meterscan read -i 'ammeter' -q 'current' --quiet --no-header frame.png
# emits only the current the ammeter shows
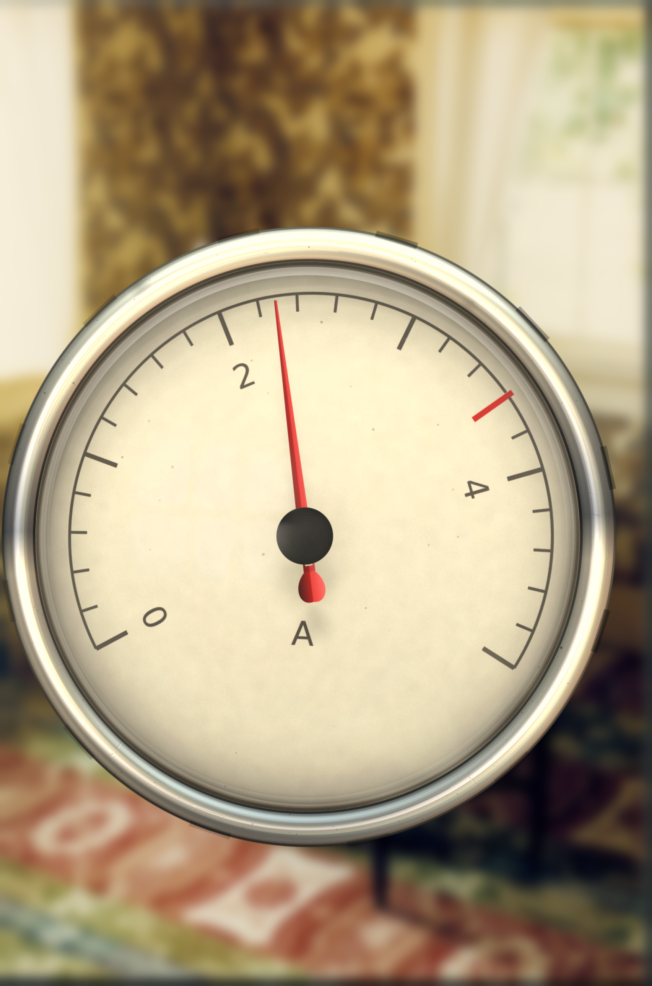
2.3 A
